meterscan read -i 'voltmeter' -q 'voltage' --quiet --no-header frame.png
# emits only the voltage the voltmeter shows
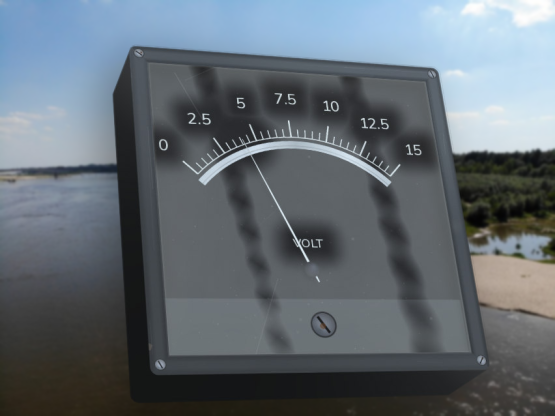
4 V
